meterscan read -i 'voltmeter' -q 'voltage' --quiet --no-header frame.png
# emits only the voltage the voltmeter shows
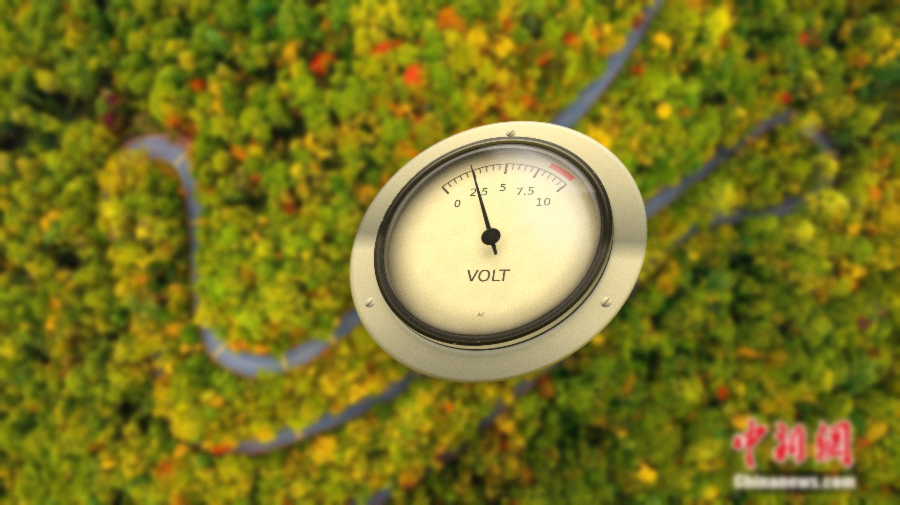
2.5 V
